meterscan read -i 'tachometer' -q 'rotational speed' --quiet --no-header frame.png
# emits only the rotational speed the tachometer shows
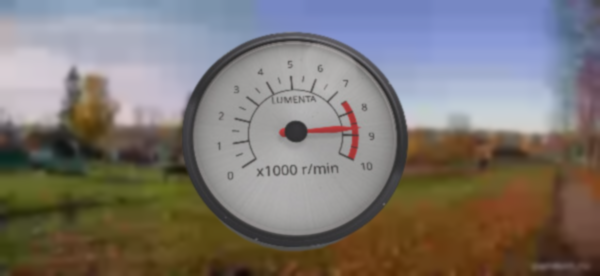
8750 rpm
